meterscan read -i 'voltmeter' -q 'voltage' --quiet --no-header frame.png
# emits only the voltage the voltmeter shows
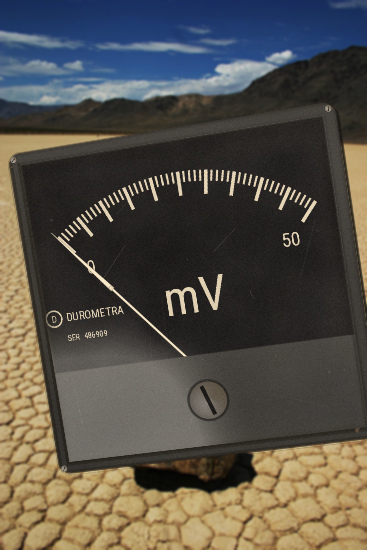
0 mV
